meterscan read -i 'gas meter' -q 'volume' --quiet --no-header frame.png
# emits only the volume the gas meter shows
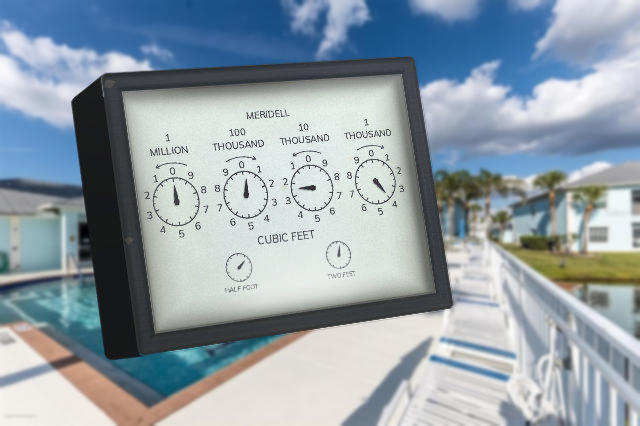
2400 ft³
